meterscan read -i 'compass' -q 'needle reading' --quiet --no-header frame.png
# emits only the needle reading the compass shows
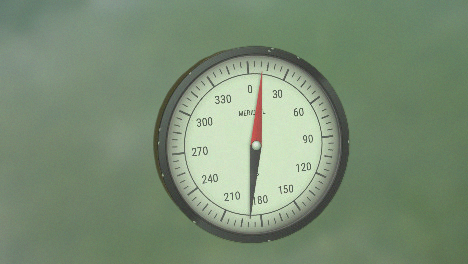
10 °
